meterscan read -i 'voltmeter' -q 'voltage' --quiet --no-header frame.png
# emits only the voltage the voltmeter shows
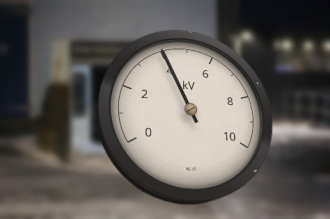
4 kV
